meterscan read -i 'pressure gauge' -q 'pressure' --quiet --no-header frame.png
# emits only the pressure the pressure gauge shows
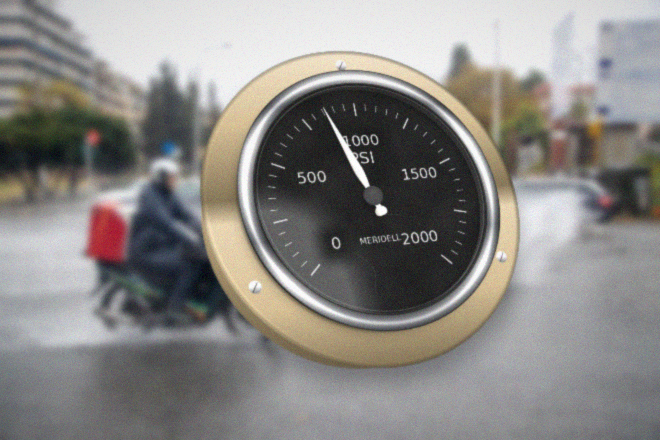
850 psi
